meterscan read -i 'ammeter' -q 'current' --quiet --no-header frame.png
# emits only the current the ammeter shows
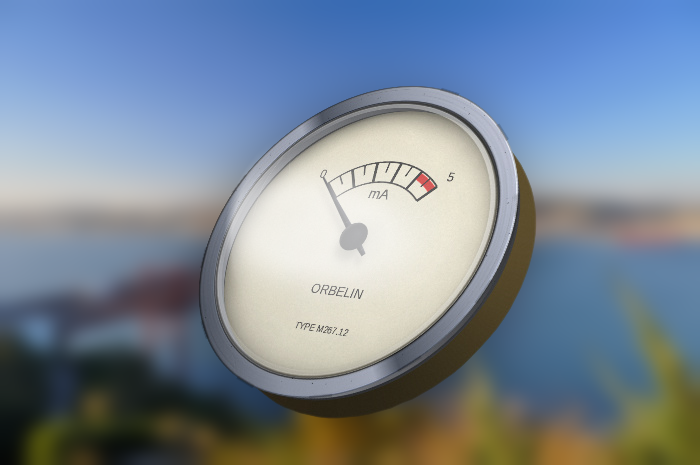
0 mA
